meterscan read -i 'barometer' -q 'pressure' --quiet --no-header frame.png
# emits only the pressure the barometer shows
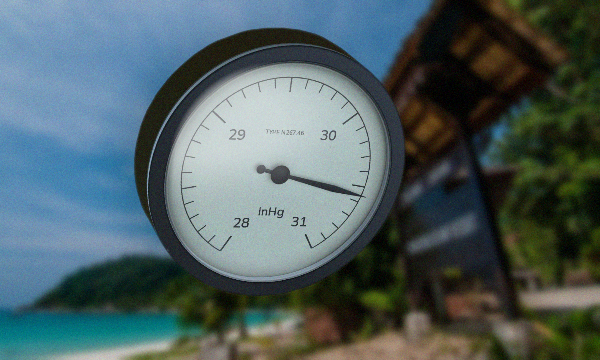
30.55 inHg
